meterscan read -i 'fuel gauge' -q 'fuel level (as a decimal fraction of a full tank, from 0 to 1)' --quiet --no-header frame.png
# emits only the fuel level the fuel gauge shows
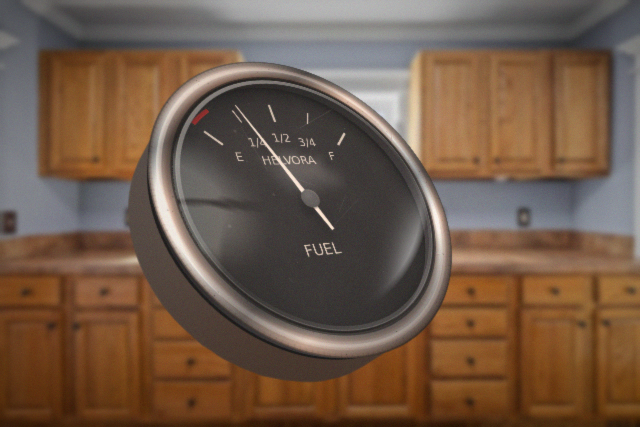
0.25
